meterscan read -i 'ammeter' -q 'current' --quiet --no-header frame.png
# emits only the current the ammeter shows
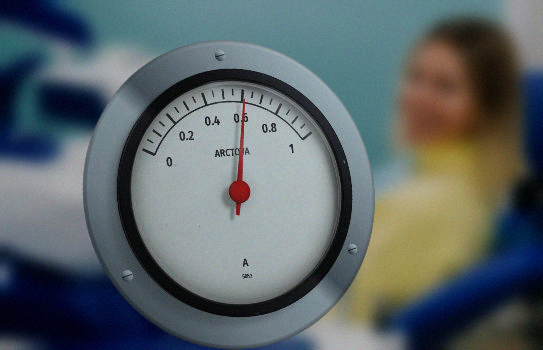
0.6 A
